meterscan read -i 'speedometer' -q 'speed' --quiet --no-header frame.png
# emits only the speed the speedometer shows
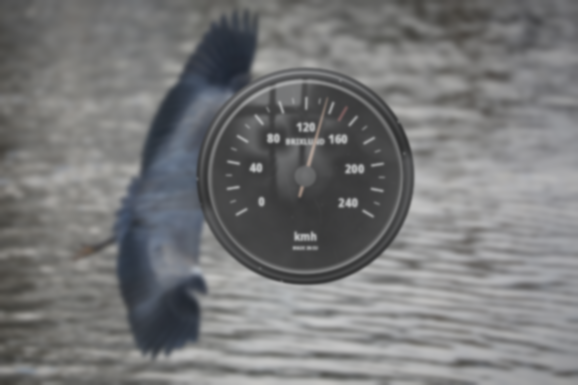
135 km/h
